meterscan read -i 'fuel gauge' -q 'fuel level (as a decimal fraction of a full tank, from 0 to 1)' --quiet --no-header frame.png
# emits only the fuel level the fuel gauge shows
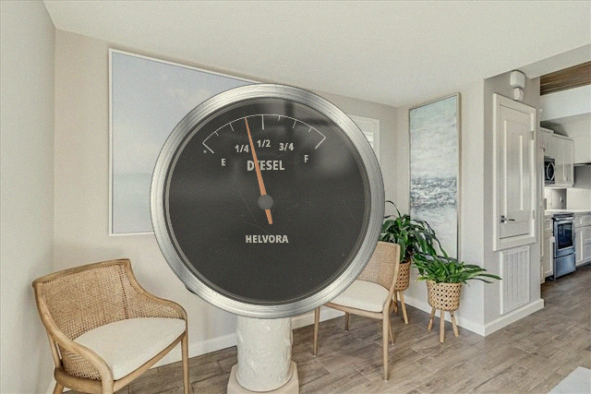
0.375
